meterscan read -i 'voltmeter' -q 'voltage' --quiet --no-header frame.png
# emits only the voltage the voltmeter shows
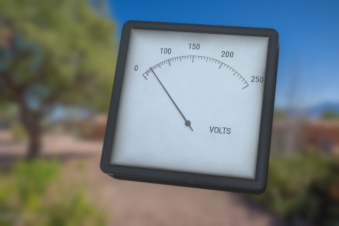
50 V
